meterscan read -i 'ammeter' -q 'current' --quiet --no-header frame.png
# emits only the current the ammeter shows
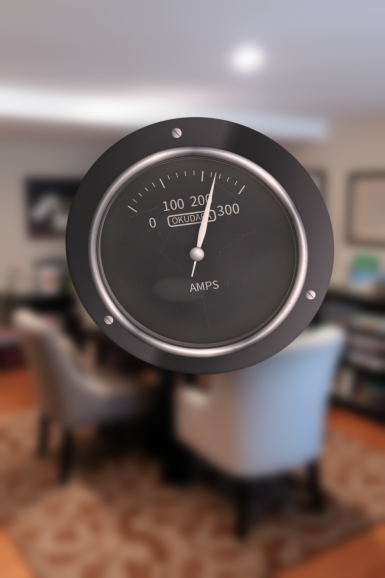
230 A
